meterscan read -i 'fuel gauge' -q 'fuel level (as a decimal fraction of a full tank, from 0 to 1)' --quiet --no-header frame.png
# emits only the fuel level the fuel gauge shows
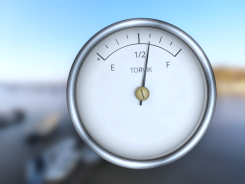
0.625
